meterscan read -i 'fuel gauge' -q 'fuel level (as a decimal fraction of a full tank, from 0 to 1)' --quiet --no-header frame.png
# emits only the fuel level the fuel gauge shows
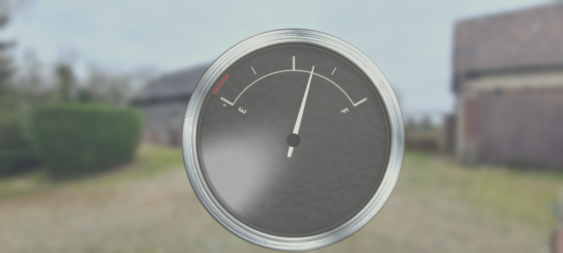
0.625
